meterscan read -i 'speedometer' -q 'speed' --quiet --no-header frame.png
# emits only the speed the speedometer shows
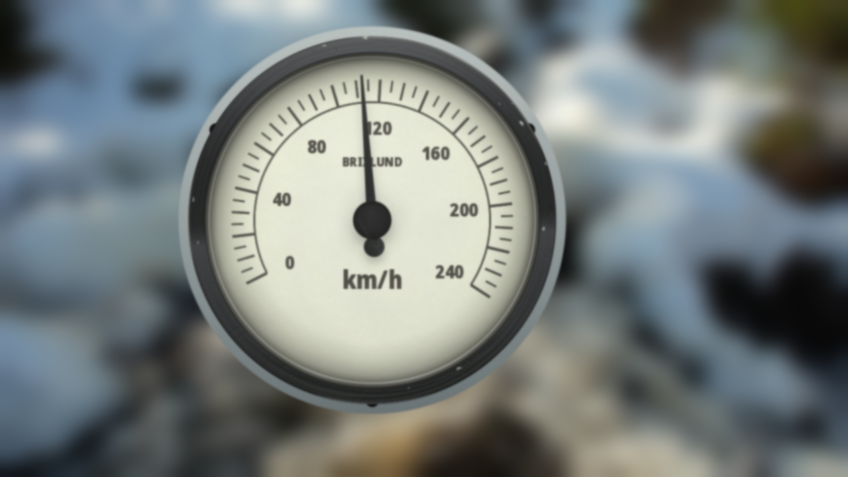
112.5 km/h
